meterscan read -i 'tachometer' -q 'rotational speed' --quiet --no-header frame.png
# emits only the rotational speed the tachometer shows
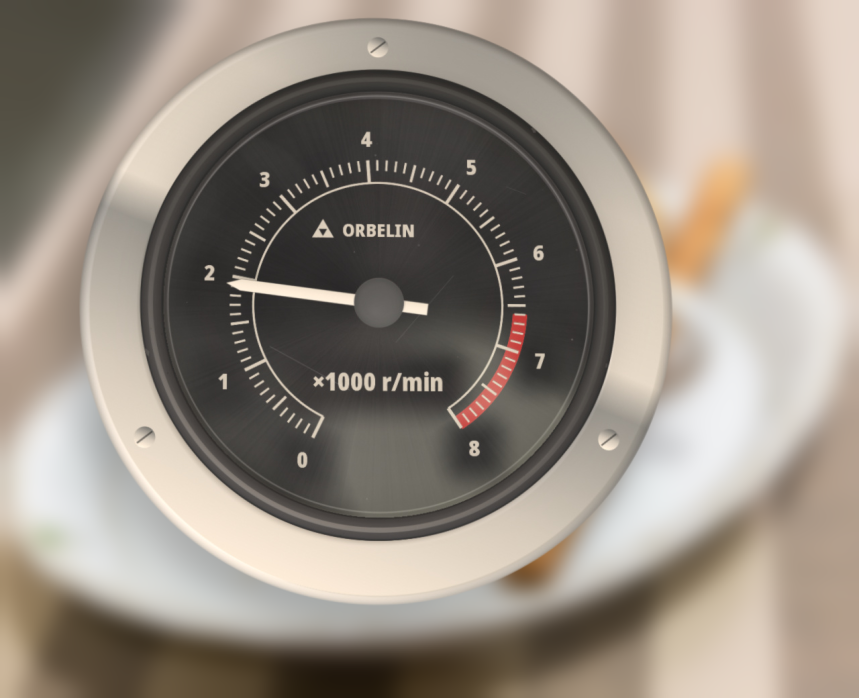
1900 rpm
